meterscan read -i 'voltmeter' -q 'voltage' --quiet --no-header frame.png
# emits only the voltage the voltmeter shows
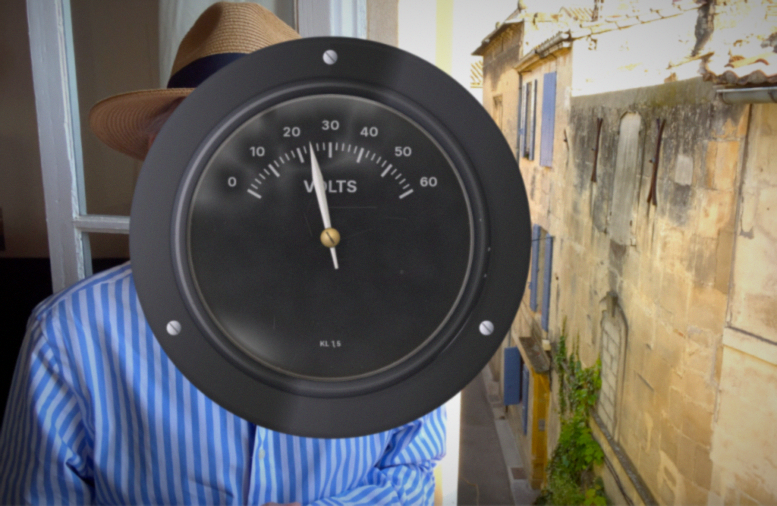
24 V
